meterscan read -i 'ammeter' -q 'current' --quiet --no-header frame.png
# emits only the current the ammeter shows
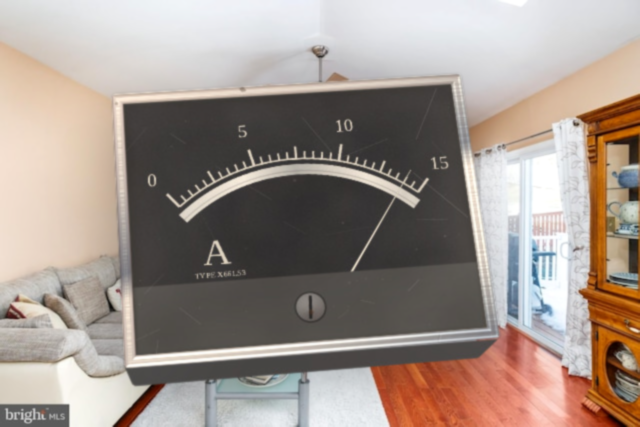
14 A
